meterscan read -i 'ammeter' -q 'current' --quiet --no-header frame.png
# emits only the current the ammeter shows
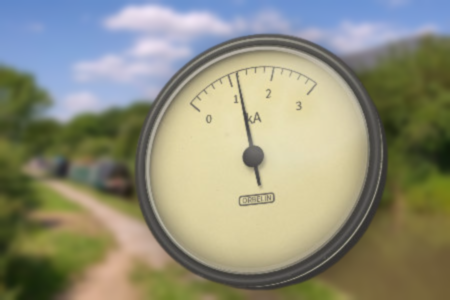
1.2 kA
